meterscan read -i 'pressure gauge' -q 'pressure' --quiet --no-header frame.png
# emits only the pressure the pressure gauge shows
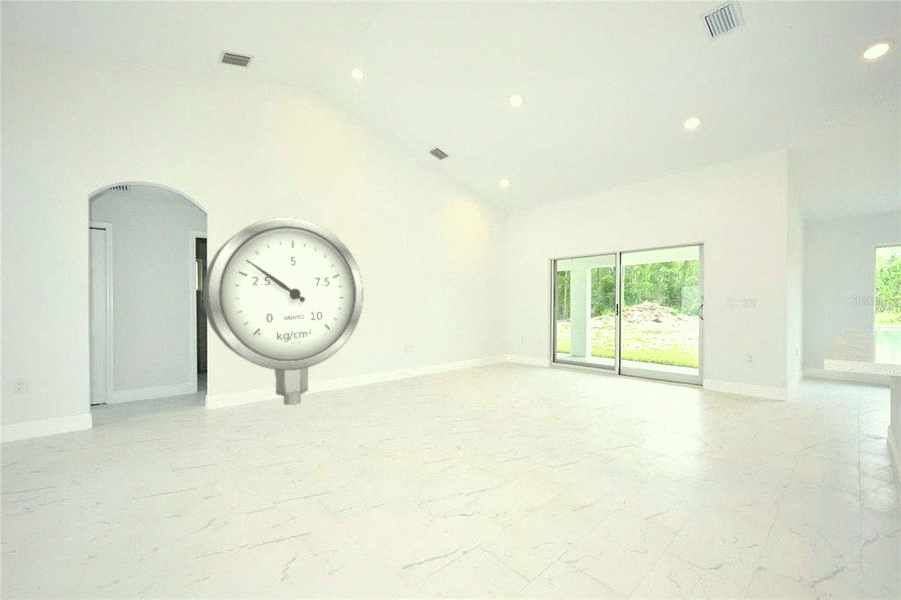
3 kg/cm²
